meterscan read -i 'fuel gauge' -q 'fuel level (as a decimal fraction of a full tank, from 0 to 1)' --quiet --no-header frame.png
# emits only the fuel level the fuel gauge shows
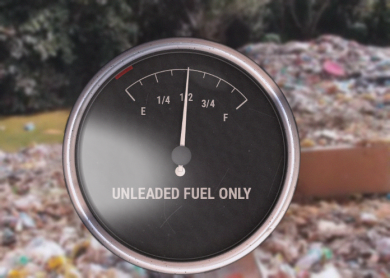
0.5
